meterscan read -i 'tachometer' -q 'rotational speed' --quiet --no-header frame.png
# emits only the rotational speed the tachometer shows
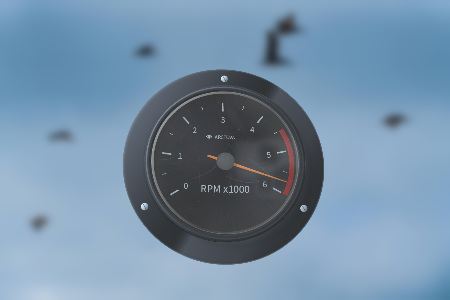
5750 rpm
